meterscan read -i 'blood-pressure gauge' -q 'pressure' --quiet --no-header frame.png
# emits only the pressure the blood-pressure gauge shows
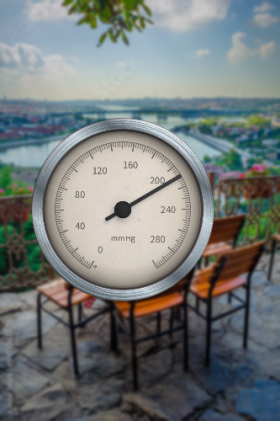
210 mmHg
